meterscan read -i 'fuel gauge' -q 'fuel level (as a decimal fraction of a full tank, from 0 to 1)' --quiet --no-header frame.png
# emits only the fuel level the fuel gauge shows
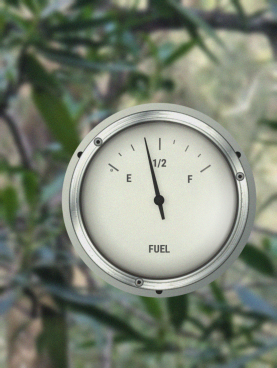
0.375
